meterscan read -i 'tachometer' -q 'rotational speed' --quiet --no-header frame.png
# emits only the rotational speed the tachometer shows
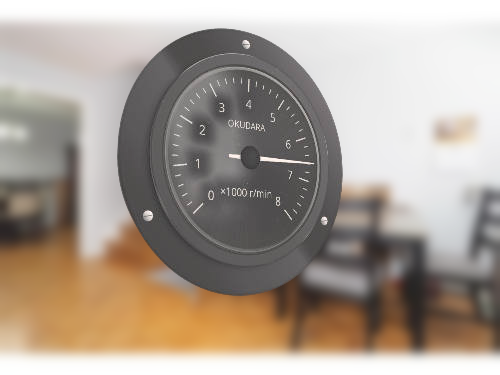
6600 rpm
